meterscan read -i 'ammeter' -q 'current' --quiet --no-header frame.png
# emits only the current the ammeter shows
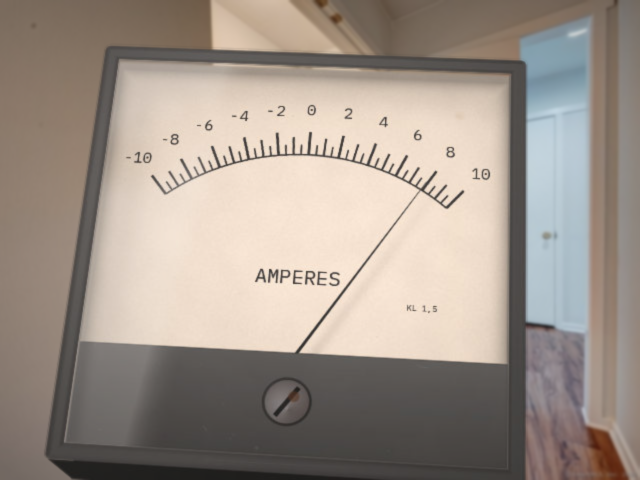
8 A
